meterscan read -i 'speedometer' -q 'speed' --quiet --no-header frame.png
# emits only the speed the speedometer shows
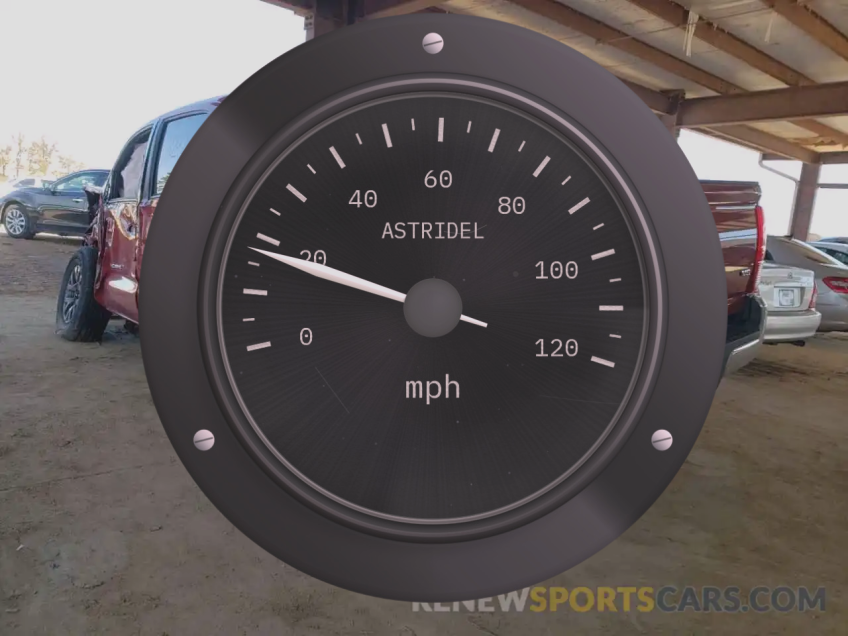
17.5 mph
